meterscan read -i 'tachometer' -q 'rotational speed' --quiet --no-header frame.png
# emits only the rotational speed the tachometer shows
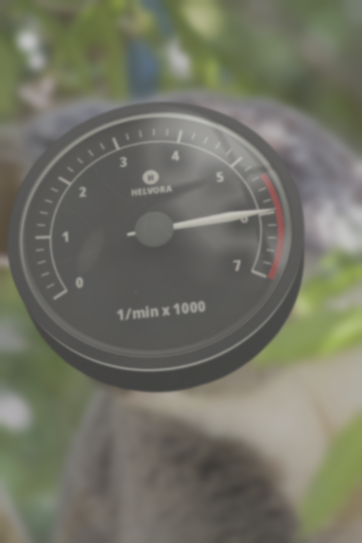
6000 rpm
